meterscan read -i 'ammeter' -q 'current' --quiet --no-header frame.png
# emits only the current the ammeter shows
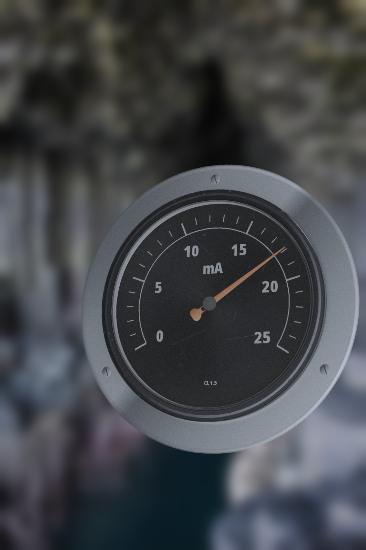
18 mA
